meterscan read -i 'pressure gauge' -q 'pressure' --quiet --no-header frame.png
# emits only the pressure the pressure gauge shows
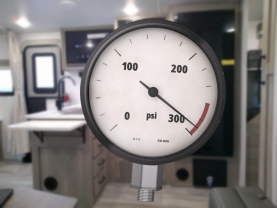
290 psi
